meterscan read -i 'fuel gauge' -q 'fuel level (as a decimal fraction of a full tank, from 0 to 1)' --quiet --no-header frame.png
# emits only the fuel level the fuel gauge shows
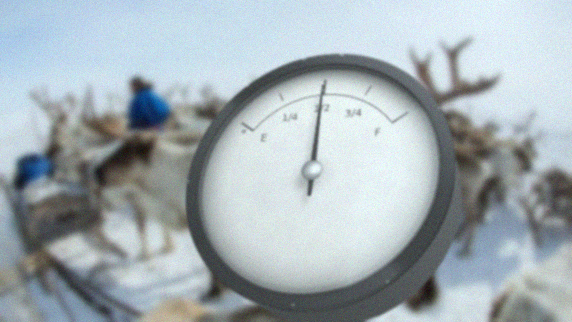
0.5
